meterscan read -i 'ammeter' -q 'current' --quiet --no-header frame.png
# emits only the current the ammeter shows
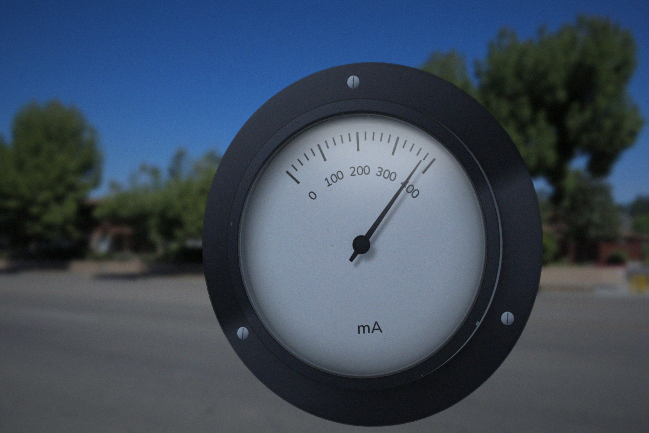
380 mA
